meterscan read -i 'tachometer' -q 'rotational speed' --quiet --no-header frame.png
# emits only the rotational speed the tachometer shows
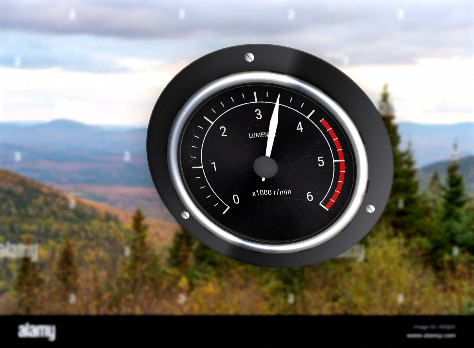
3400 rpm
